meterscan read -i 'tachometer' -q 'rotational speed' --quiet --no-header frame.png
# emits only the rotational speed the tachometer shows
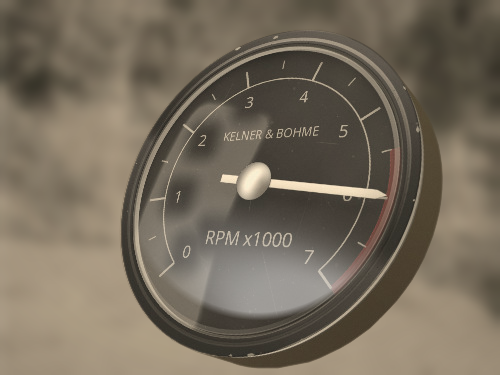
6000 rpm
